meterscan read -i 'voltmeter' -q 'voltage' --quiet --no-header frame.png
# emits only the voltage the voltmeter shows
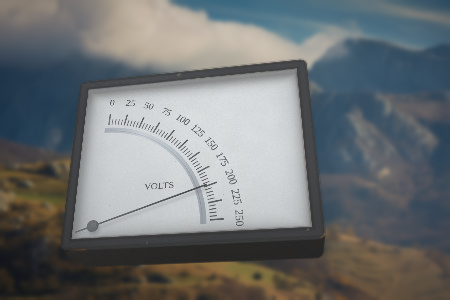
200 V
